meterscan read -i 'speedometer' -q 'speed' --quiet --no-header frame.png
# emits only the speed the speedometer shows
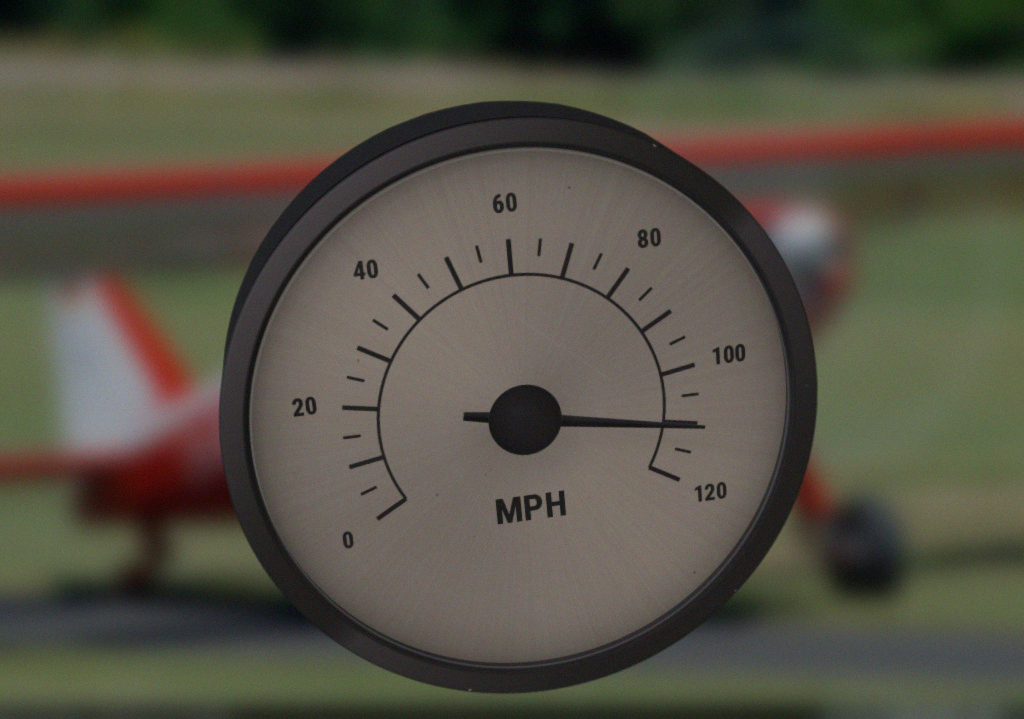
110 mph
